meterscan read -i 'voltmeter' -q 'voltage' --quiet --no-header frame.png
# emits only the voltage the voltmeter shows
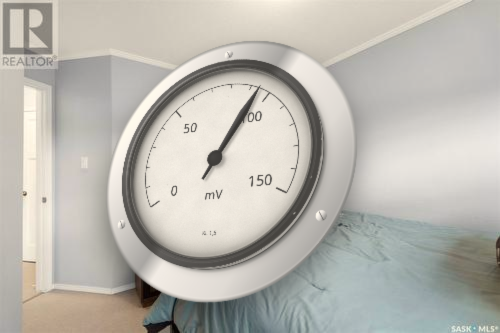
95 mV
